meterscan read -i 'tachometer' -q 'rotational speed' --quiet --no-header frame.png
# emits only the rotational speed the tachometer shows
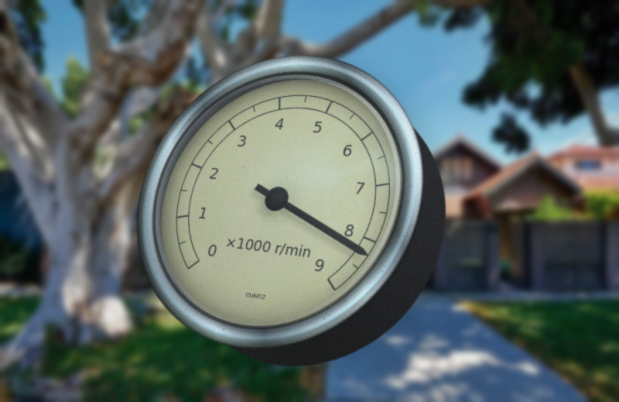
8250 rpm
